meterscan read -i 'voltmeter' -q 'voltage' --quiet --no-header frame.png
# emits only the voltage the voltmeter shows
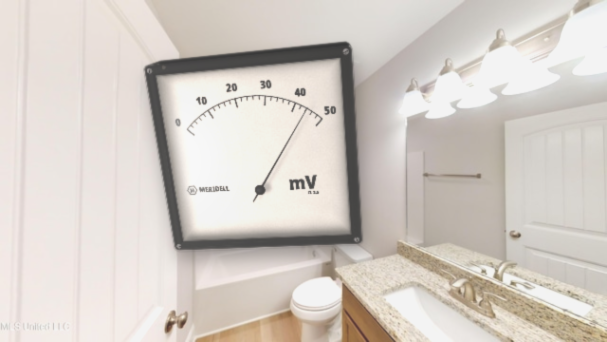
44 mV
